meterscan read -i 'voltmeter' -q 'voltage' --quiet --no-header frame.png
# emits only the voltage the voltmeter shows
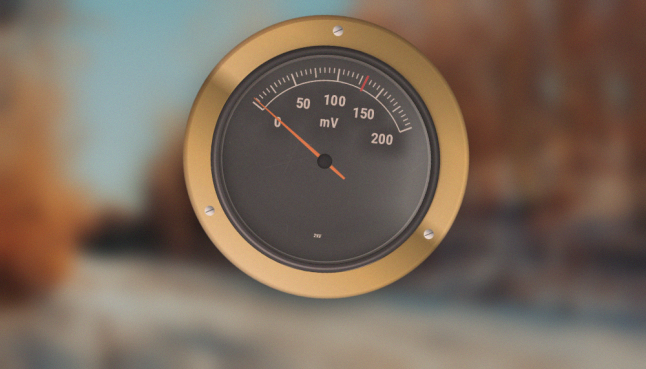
5 mV
